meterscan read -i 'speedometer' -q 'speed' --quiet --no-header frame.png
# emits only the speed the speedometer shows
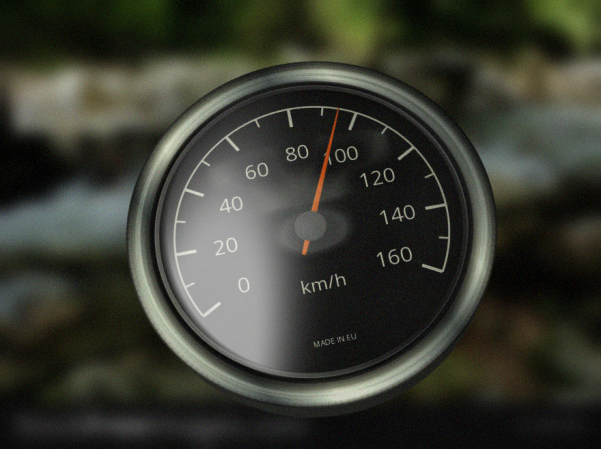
95 km/h
